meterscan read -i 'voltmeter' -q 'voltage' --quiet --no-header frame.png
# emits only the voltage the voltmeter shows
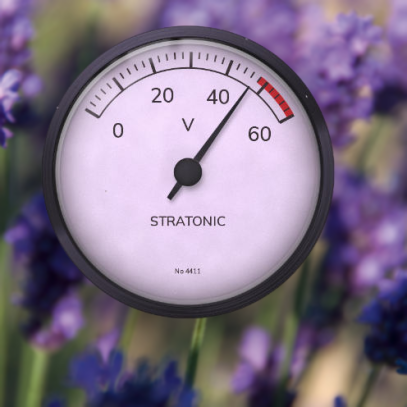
47 V
